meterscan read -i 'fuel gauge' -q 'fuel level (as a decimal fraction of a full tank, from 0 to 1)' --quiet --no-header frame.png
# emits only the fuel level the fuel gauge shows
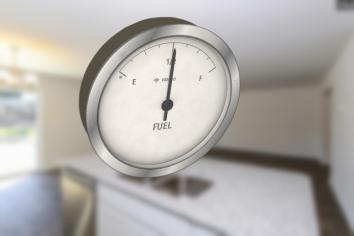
0.5
